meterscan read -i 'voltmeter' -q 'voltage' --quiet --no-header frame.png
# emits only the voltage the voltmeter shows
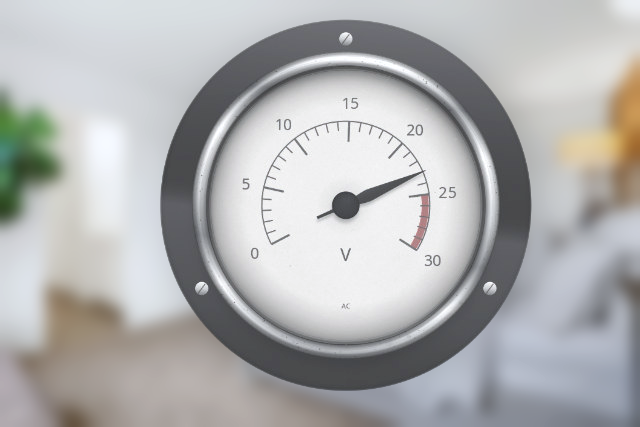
23 V
